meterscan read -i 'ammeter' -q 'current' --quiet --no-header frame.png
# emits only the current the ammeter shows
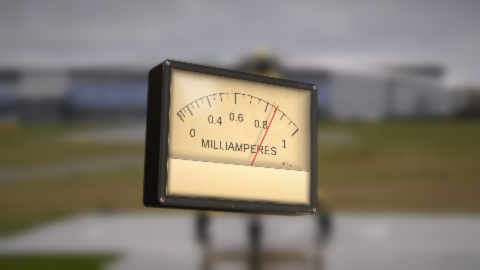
0.85 mA
